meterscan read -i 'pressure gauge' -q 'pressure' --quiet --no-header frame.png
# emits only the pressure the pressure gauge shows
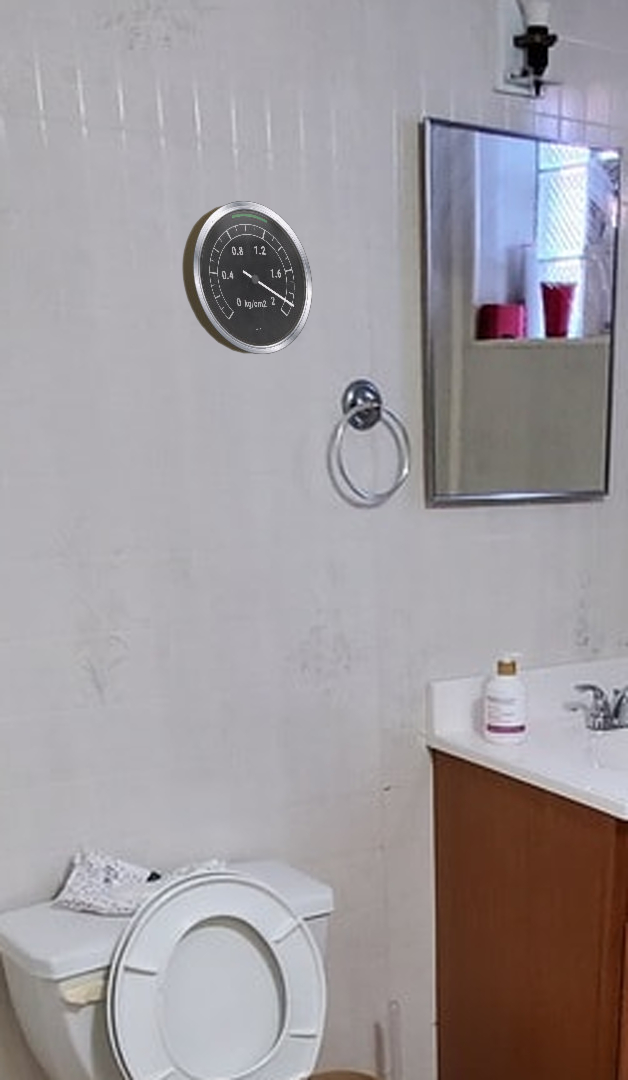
1.9 kg/cm²
